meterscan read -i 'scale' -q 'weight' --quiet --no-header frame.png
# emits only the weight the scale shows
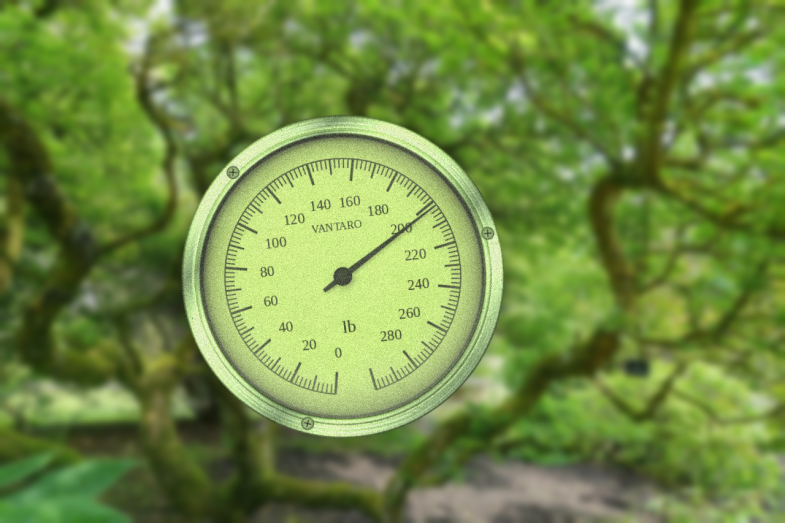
202 lb
